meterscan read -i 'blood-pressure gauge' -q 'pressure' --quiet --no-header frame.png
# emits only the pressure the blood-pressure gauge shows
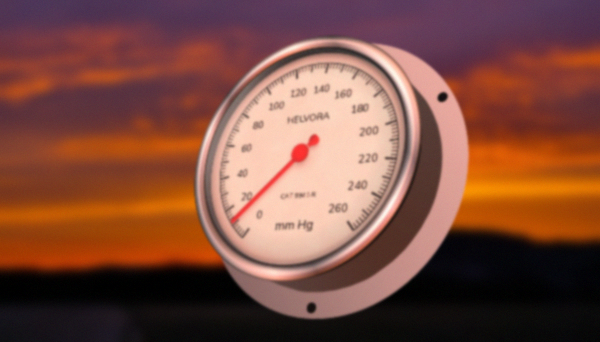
10 mmHg
